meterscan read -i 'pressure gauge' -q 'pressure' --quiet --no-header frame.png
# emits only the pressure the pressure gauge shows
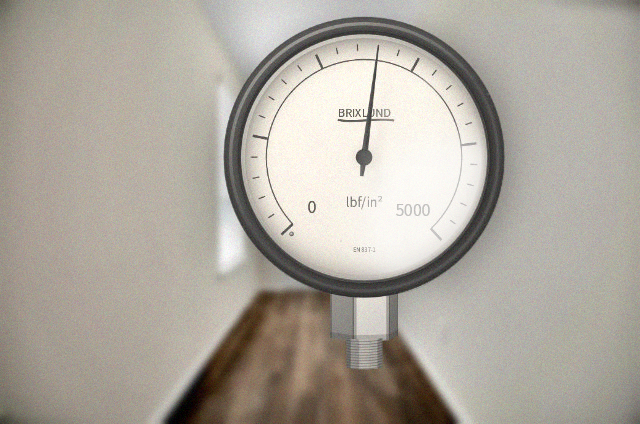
2600 psi
